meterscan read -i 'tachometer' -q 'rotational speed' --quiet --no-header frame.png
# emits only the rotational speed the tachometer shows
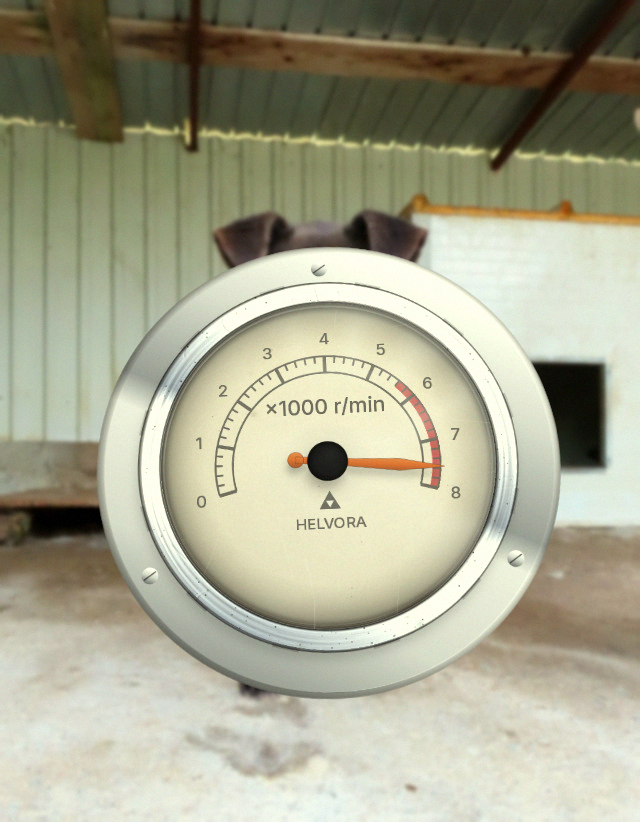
7600 rpm
